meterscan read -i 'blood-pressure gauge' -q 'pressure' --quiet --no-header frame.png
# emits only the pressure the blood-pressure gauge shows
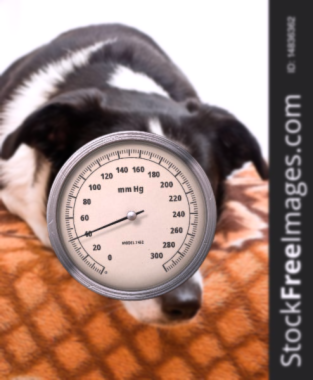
40 mmHg
